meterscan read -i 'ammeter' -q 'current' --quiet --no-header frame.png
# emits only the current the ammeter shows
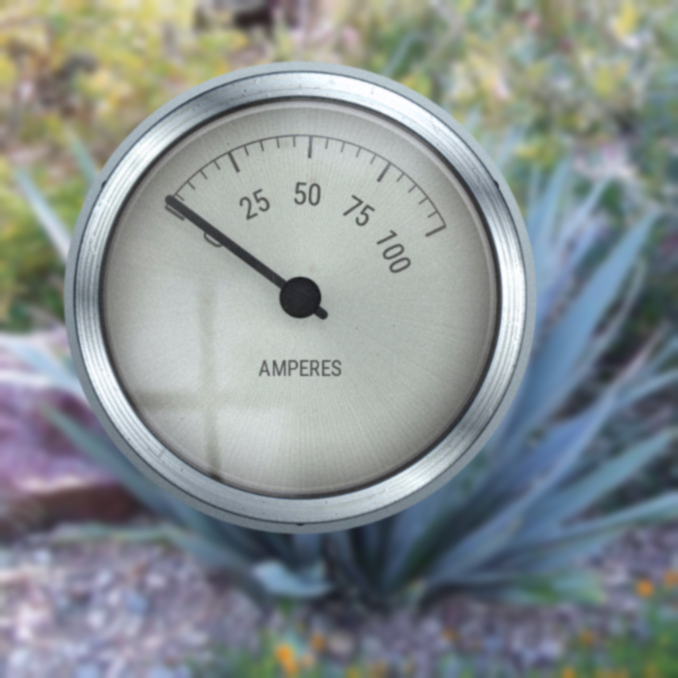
2.5 A
